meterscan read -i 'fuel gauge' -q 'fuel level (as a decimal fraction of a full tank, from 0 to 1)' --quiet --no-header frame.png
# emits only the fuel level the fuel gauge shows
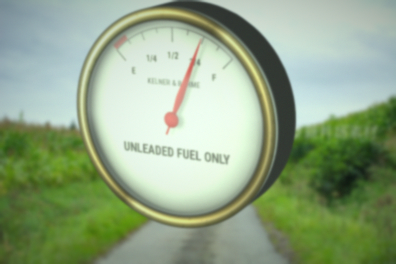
0.75
